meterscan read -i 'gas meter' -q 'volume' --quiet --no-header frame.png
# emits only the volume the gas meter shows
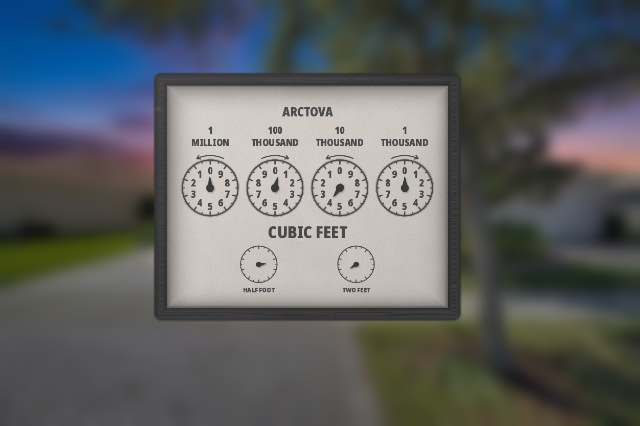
4000 ft³
